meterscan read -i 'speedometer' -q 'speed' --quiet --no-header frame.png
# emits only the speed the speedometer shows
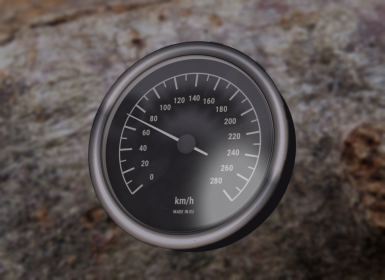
70 km/h
